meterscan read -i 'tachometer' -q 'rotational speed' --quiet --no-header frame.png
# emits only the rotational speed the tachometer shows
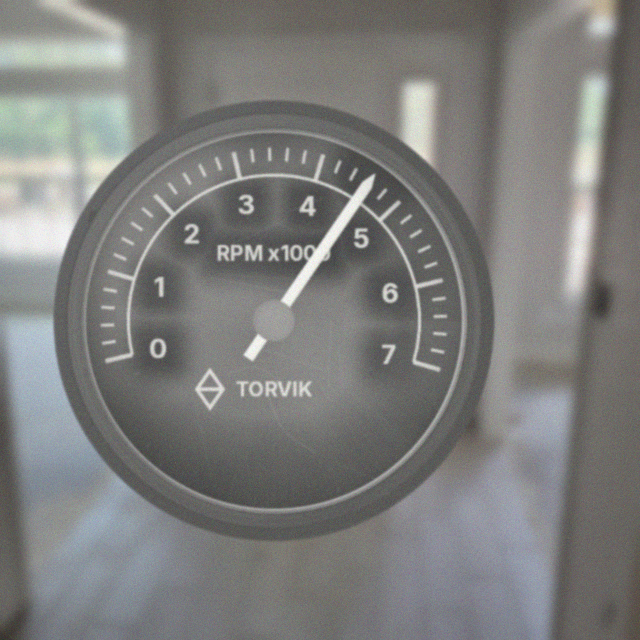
4600 rpm
